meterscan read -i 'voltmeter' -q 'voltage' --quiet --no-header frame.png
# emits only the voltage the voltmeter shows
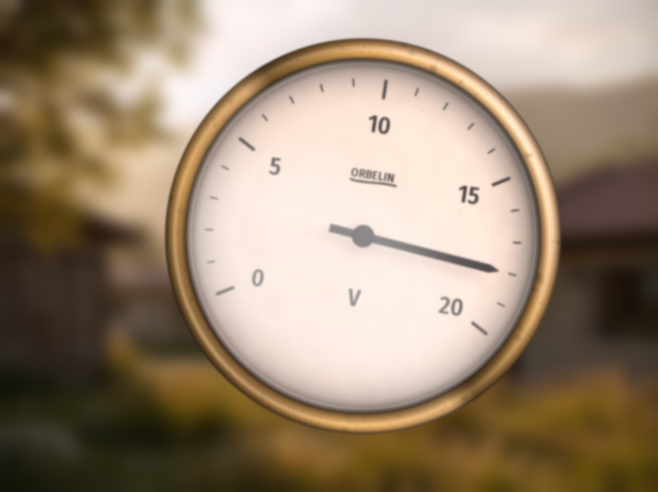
18 V
